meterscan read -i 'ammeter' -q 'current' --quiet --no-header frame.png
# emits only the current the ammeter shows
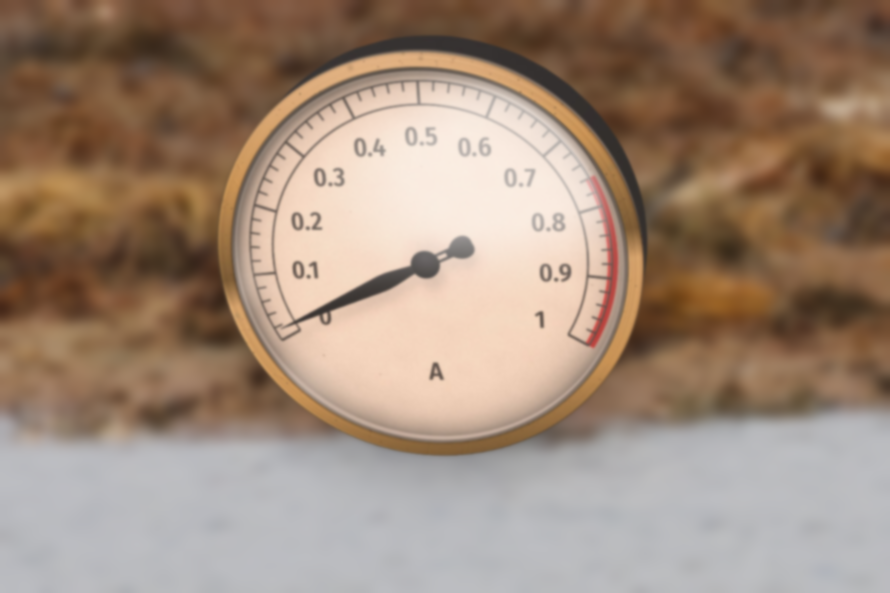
0.02 A
